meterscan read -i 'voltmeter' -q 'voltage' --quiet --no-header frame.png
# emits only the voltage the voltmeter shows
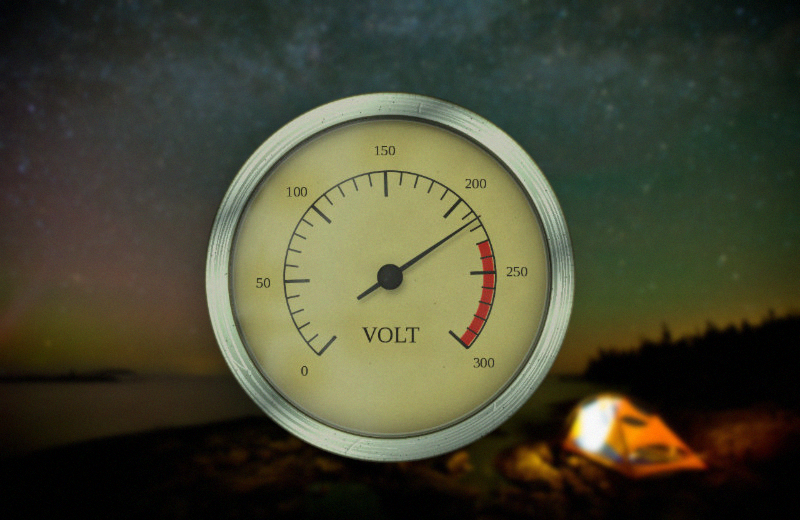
215 V
